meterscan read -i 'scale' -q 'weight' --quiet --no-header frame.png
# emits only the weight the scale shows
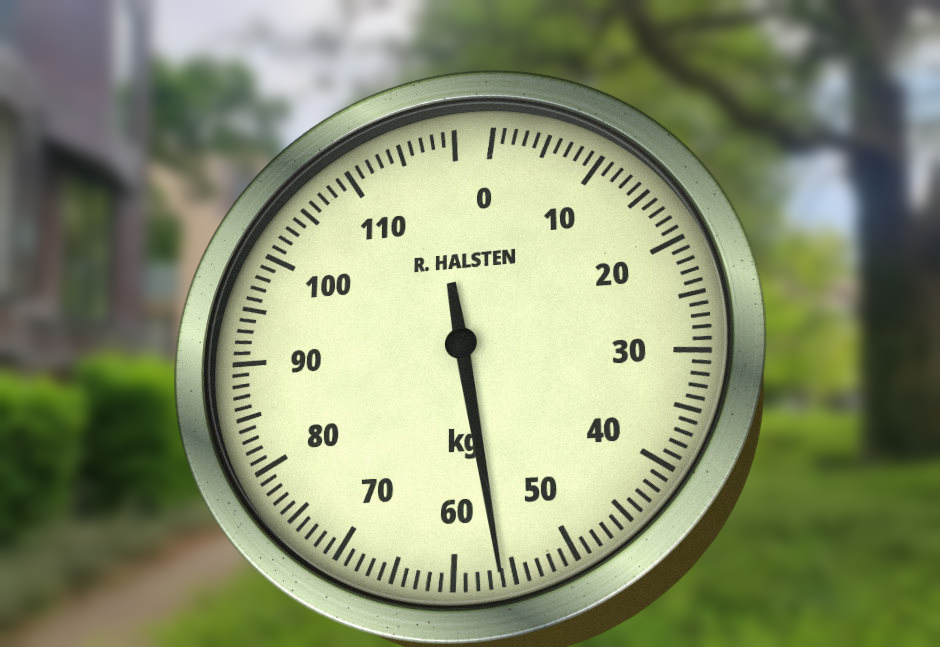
56 kg
